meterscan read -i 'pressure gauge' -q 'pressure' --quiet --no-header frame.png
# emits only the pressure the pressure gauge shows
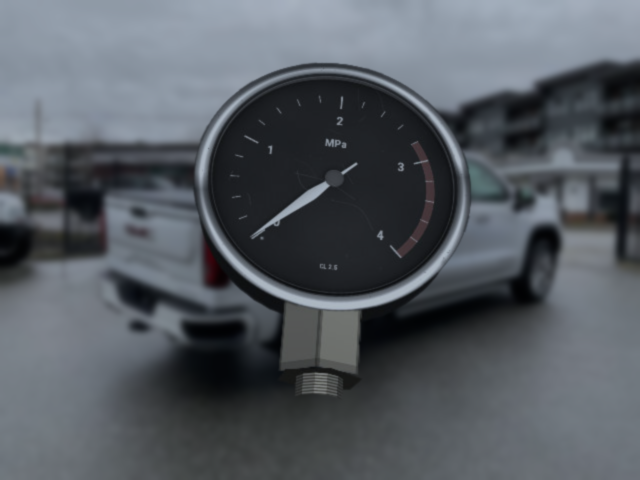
0 MPa
